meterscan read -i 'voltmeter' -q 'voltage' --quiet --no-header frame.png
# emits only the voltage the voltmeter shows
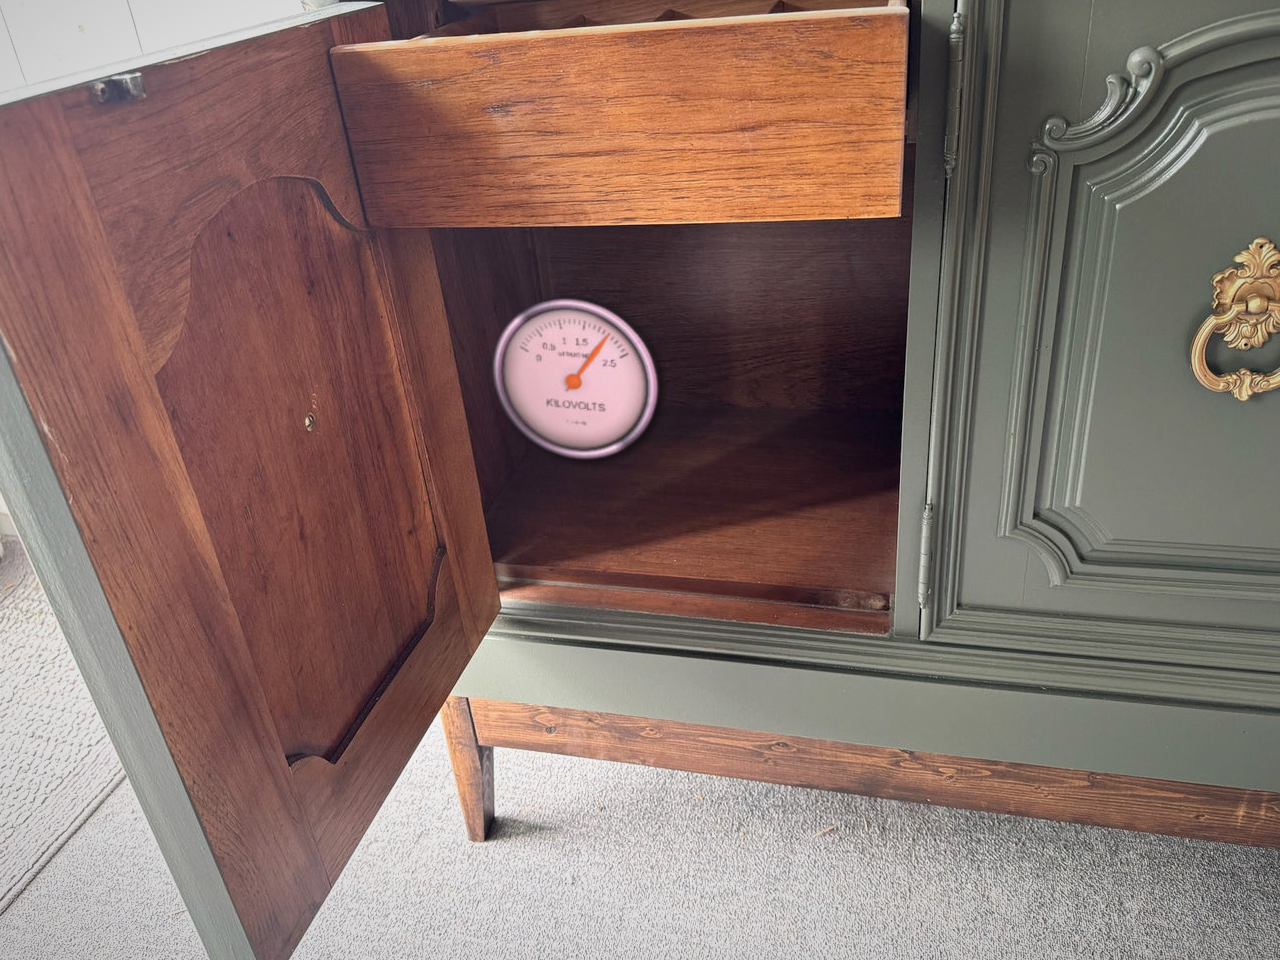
2 kV
